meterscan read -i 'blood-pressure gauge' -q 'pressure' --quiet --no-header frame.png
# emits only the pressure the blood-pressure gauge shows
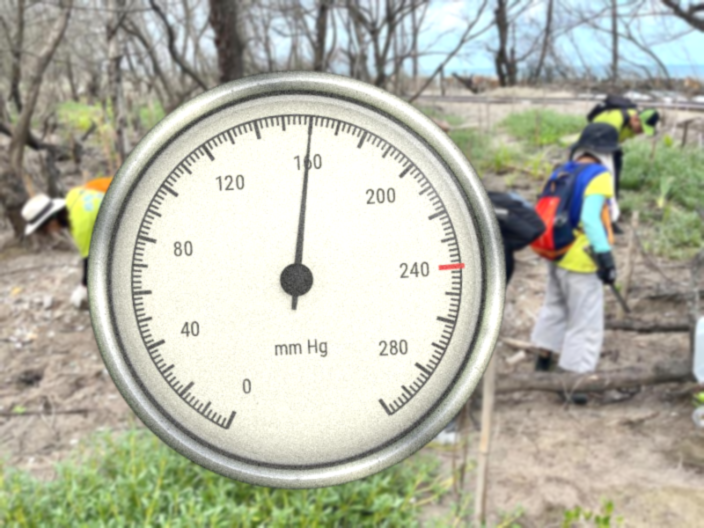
160 mmHg
